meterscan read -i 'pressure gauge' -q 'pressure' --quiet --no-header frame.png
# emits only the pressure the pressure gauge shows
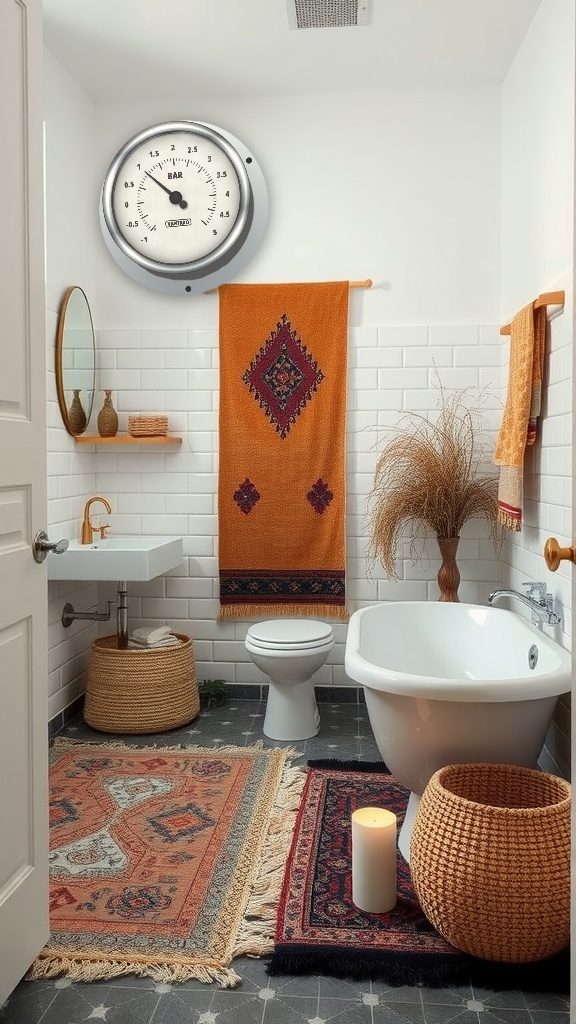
1 bar
